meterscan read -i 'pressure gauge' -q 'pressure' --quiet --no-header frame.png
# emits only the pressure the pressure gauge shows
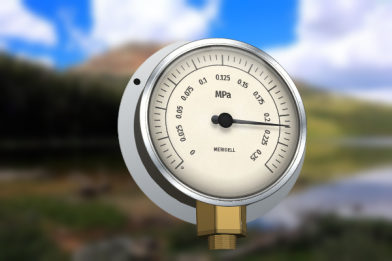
0.21 MPa
